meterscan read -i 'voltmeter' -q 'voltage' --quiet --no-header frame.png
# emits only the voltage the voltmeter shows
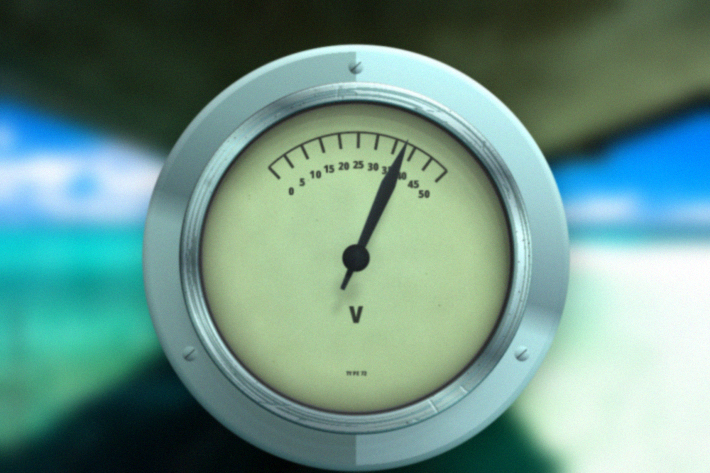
37.5 V
